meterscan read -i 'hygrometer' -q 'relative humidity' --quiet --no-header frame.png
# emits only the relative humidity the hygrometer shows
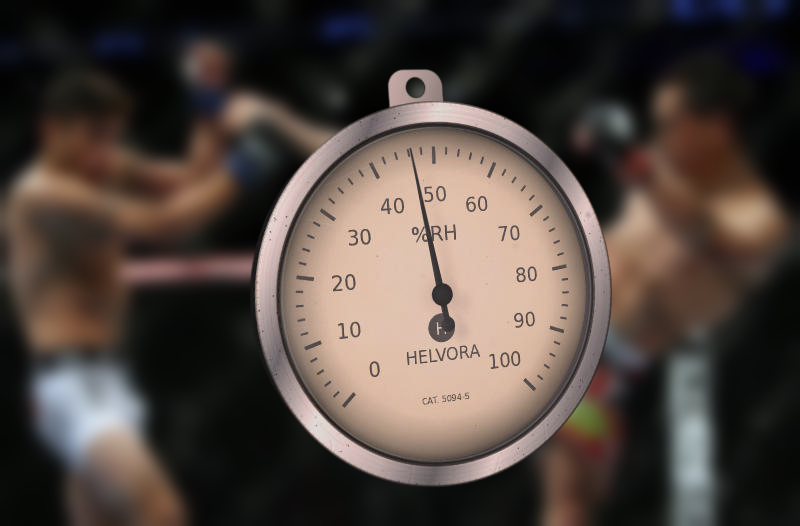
46 %
